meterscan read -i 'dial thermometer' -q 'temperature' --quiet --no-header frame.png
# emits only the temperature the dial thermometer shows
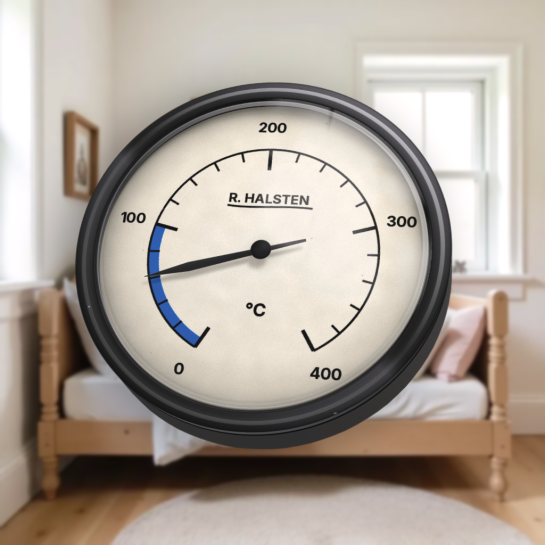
60 °C
